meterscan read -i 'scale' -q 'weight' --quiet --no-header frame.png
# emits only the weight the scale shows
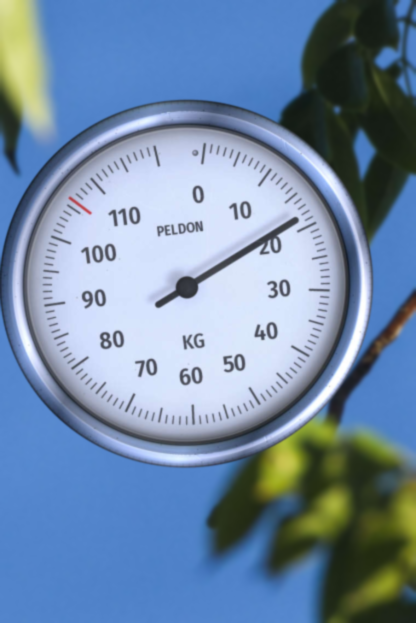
18 kg
